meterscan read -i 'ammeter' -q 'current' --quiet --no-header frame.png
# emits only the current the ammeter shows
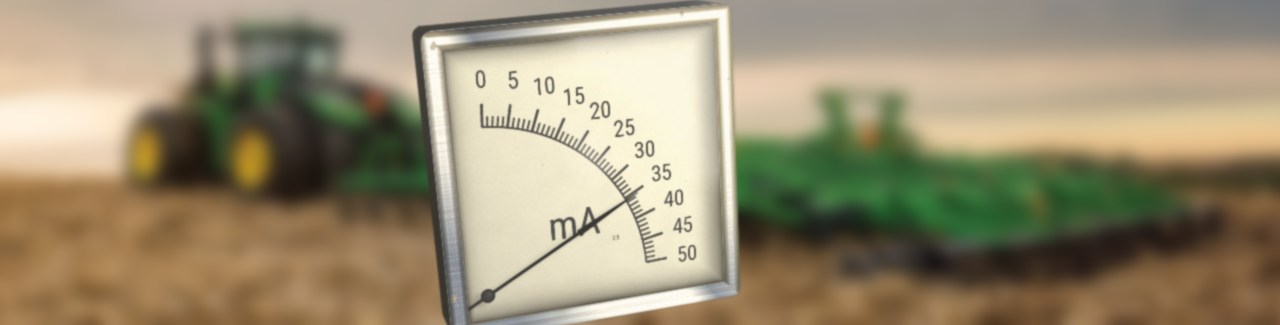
35 mA
